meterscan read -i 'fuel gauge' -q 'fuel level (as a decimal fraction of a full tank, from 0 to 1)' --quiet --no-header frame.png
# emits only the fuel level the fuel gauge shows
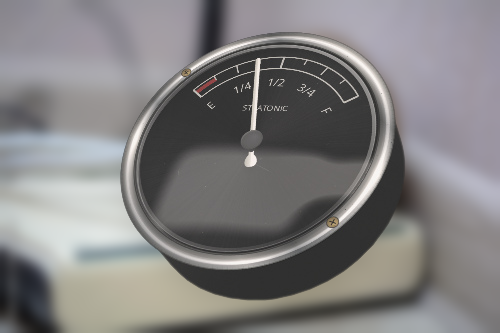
0.375
